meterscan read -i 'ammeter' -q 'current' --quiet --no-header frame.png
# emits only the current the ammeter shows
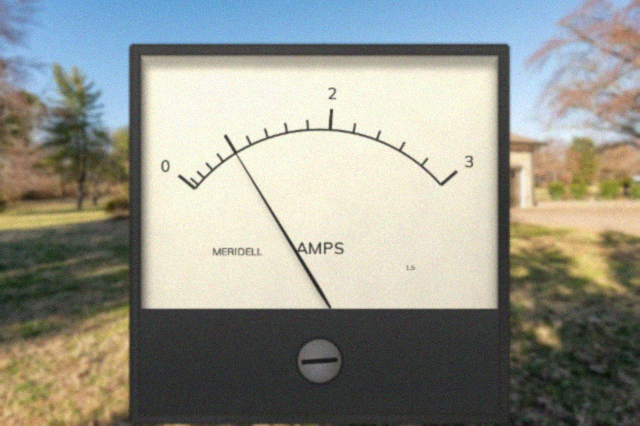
1 A
